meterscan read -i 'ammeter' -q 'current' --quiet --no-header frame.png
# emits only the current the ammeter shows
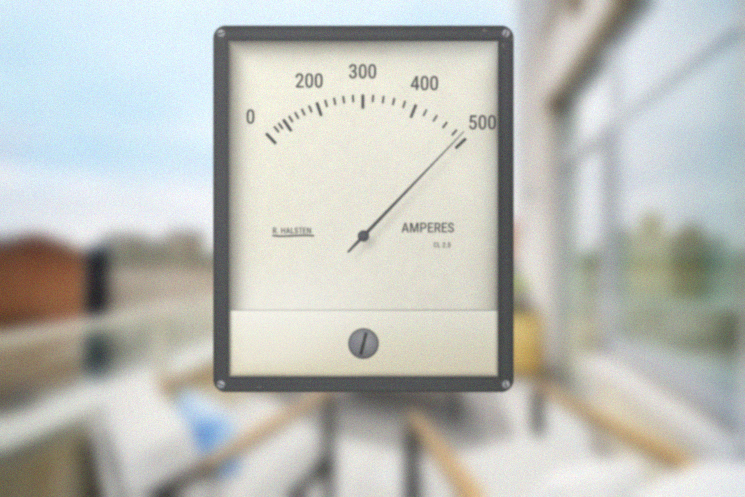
490 A
